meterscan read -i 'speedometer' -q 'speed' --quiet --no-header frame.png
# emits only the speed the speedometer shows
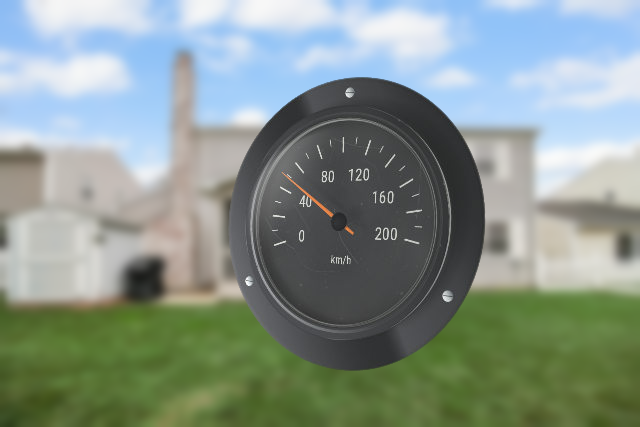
50 km/h
